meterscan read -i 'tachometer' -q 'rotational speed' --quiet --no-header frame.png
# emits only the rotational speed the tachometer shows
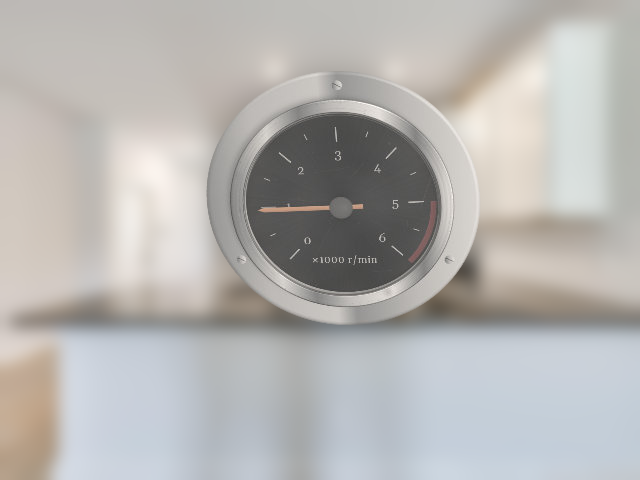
1000 rpm
